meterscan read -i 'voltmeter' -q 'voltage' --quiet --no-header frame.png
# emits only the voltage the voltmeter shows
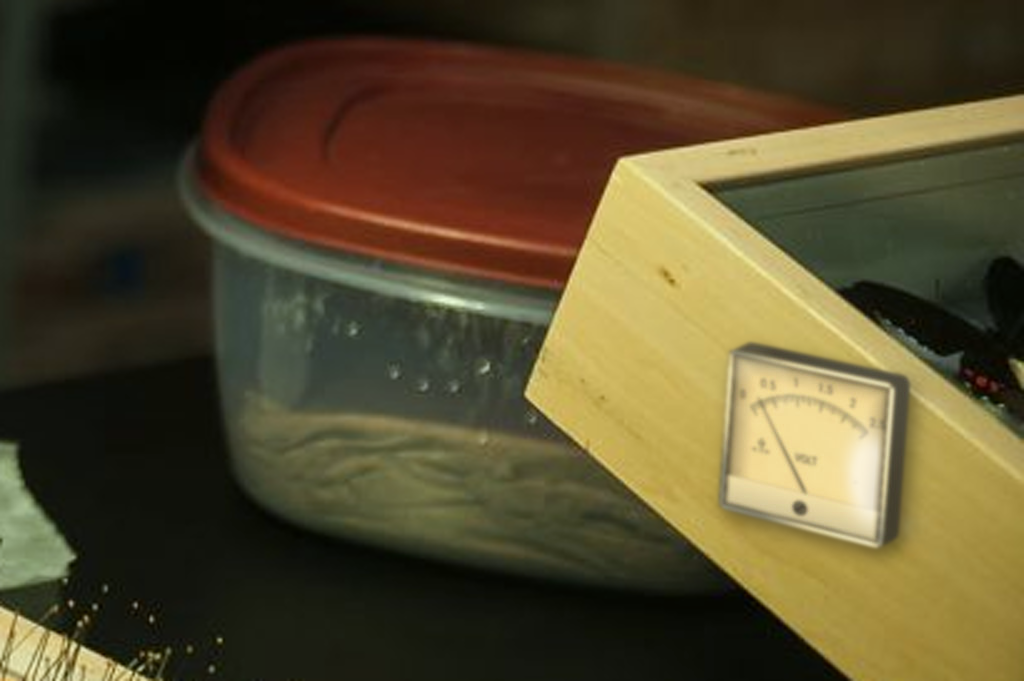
0.25 V
